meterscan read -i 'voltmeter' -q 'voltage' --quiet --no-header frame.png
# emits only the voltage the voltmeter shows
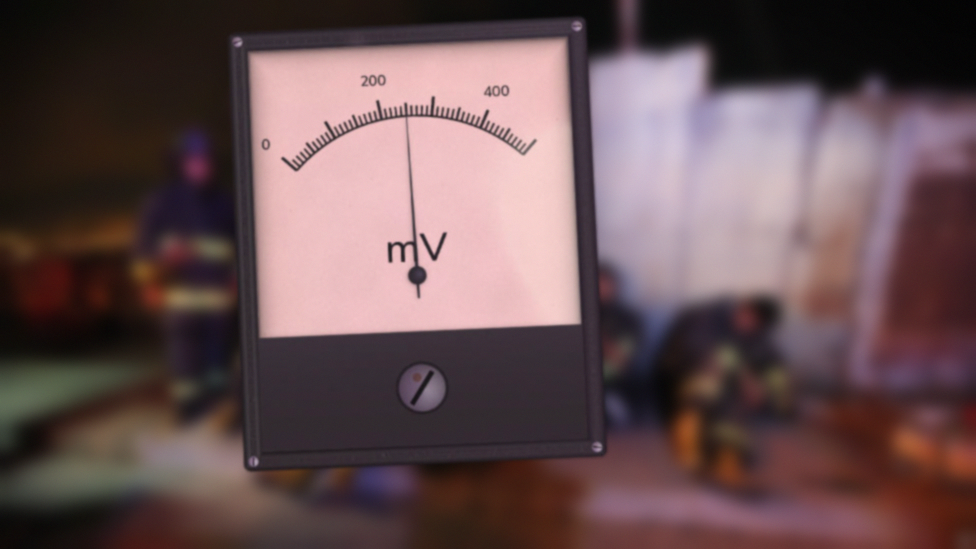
250 mV
